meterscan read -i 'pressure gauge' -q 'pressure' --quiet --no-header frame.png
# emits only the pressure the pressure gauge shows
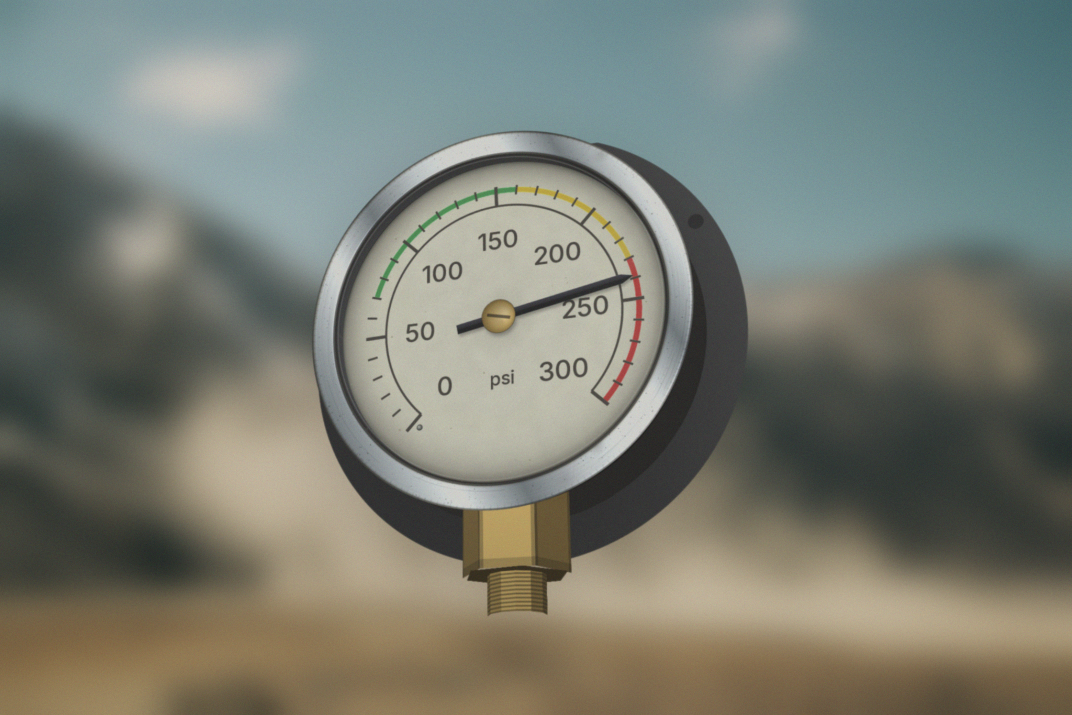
240 psi
